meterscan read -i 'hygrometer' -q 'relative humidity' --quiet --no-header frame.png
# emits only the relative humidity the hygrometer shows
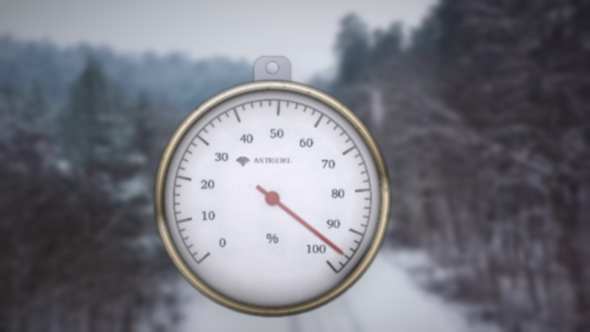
96 %
